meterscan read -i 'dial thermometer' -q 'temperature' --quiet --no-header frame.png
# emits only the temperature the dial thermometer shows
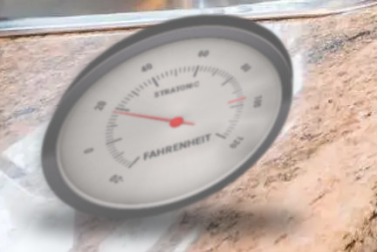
20 °F
